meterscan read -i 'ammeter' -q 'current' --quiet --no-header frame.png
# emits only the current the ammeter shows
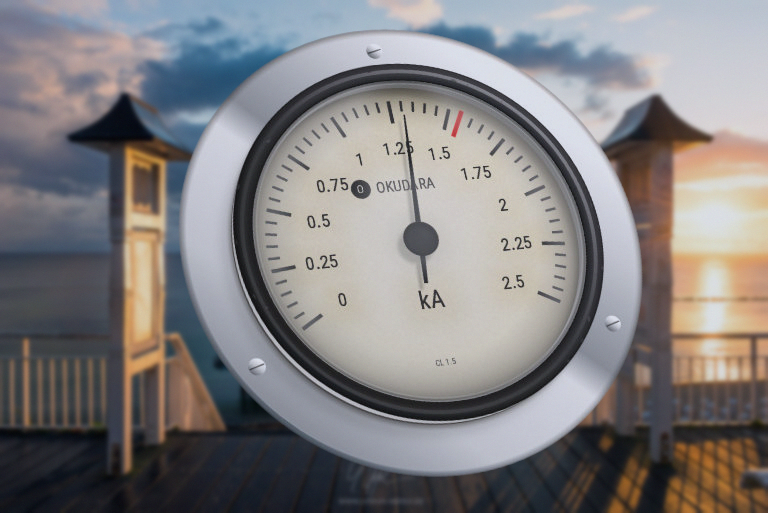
1.3 kA
